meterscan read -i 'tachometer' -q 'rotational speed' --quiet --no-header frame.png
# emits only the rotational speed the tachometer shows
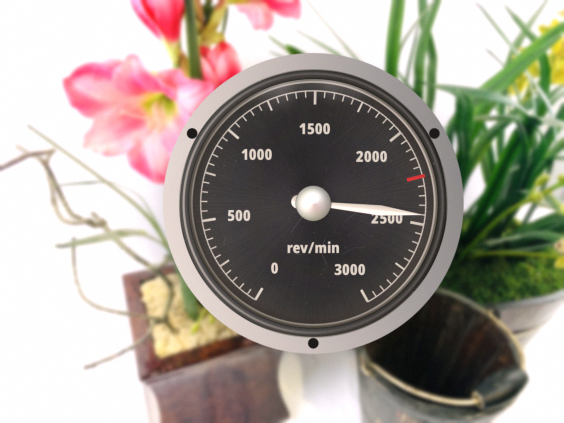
2450 rpm
